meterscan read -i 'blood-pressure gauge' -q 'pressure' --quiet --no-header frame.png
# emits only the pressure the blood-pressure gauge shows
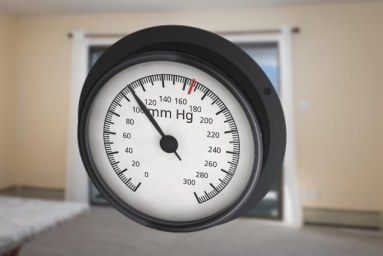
110 mmHg
